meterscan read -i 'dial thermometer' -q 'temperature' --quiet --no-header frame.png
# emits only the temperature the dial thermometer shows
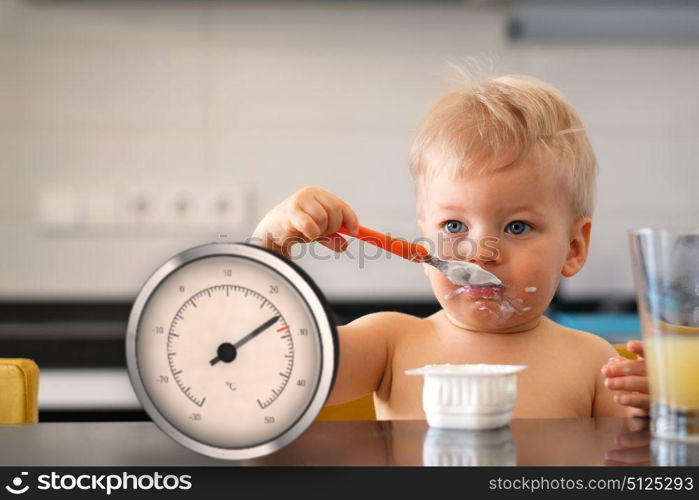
25 °C
